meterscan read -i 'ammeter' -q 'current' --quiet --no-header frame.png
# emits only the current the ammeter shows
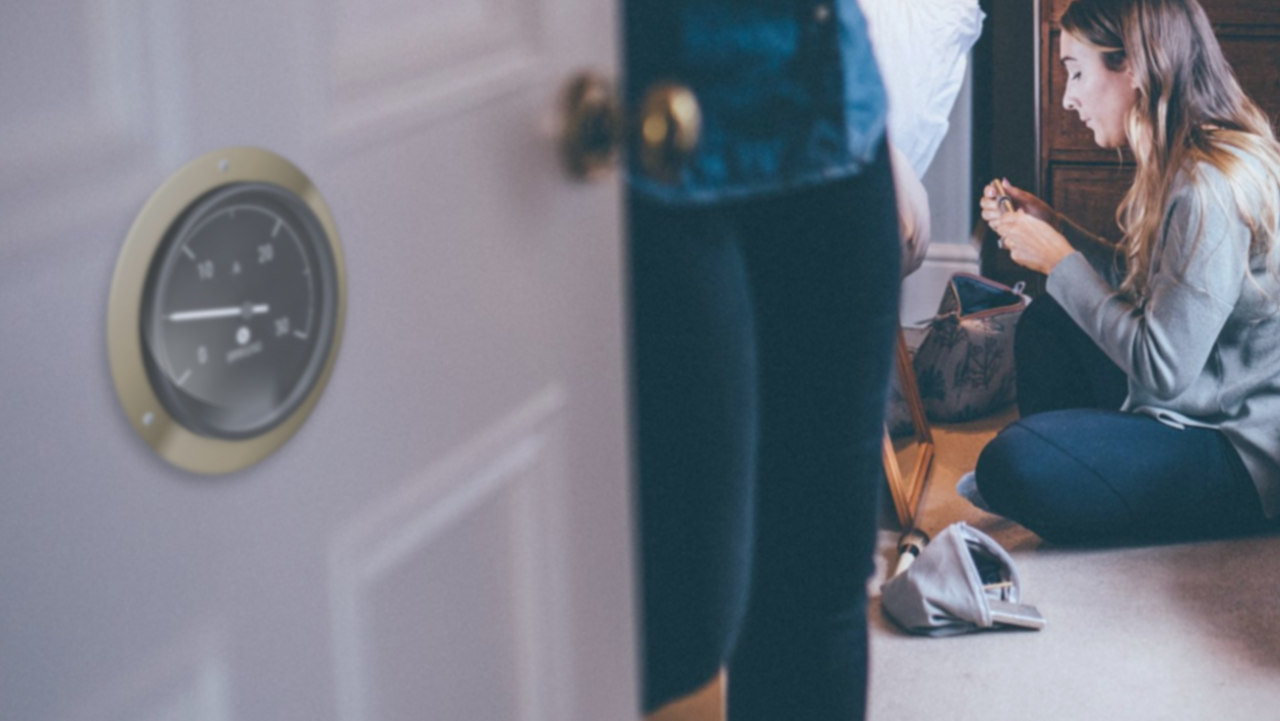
5 A
